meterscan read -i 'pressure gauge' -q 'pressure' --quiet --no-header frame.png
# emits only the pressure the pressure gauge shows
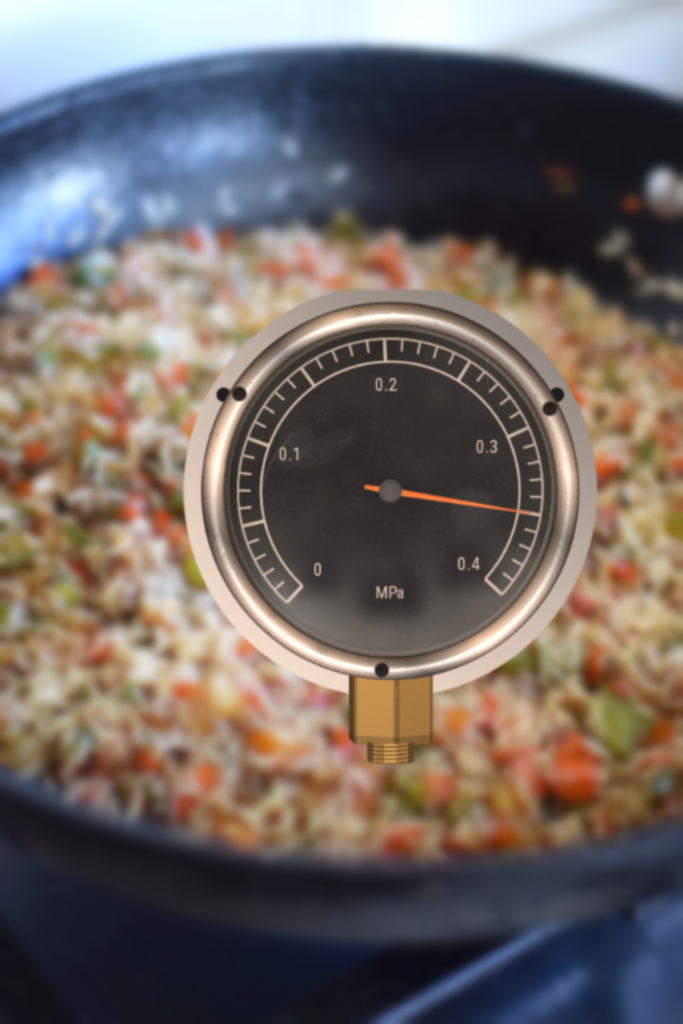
0.35 MPa
